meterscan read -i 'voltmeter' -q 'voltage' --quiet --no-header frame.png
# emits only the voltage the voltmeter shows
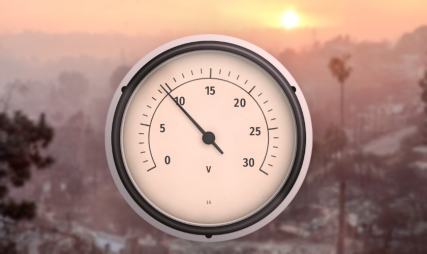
9.5 V
